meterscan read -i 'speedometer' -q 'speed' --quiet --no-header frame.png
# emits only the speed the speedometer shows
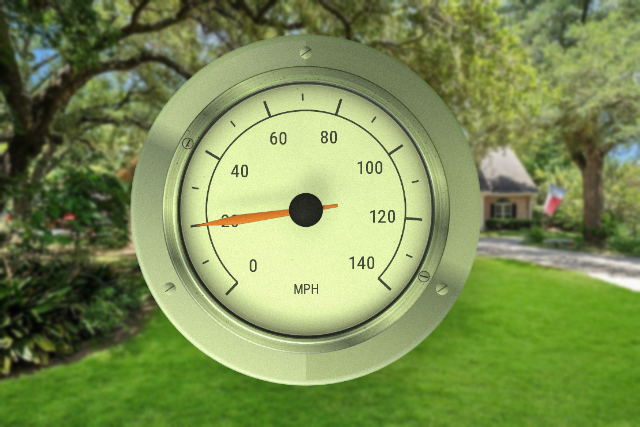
20 mph
